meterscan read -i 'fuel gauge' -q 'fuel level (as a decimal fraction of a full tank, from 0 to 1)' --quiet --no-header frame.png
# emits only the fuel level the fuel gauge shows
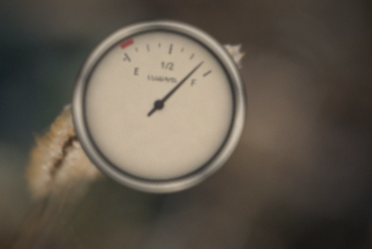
0.875
